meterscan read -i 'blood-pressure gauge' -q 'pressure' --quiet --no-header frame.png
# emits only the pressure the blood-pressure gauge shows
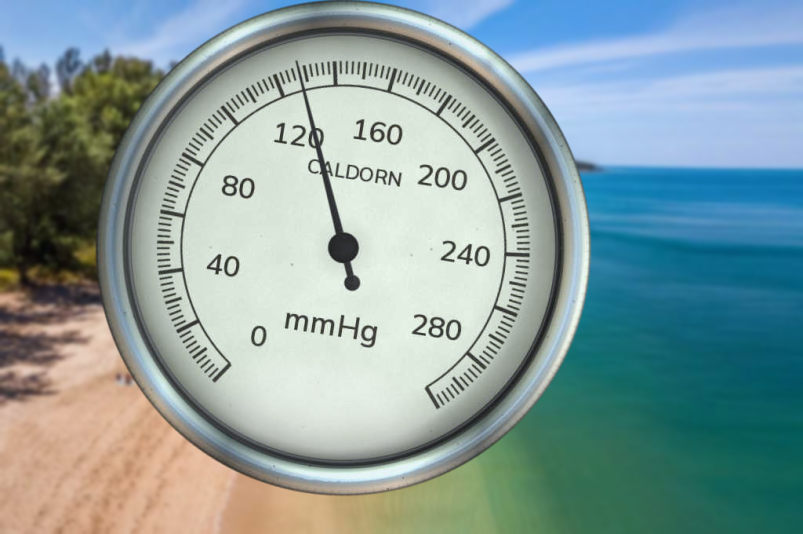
128 mmHg
